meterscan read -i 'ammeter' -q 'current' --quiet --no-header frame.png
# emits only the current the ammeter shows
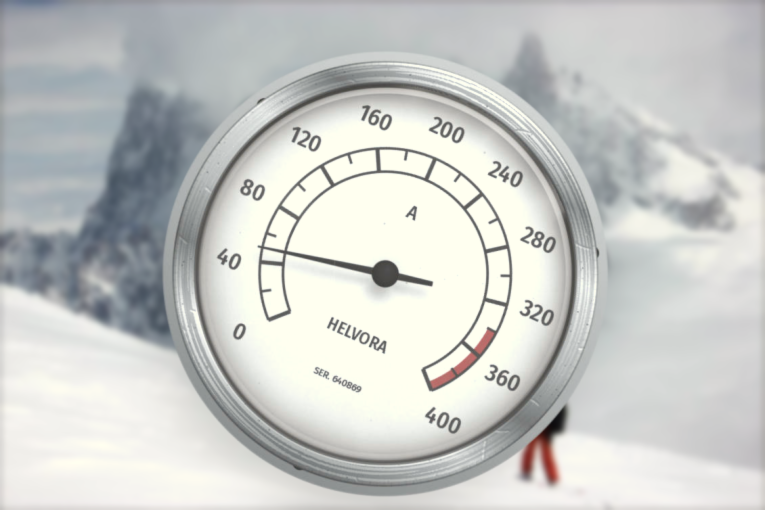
50 A
